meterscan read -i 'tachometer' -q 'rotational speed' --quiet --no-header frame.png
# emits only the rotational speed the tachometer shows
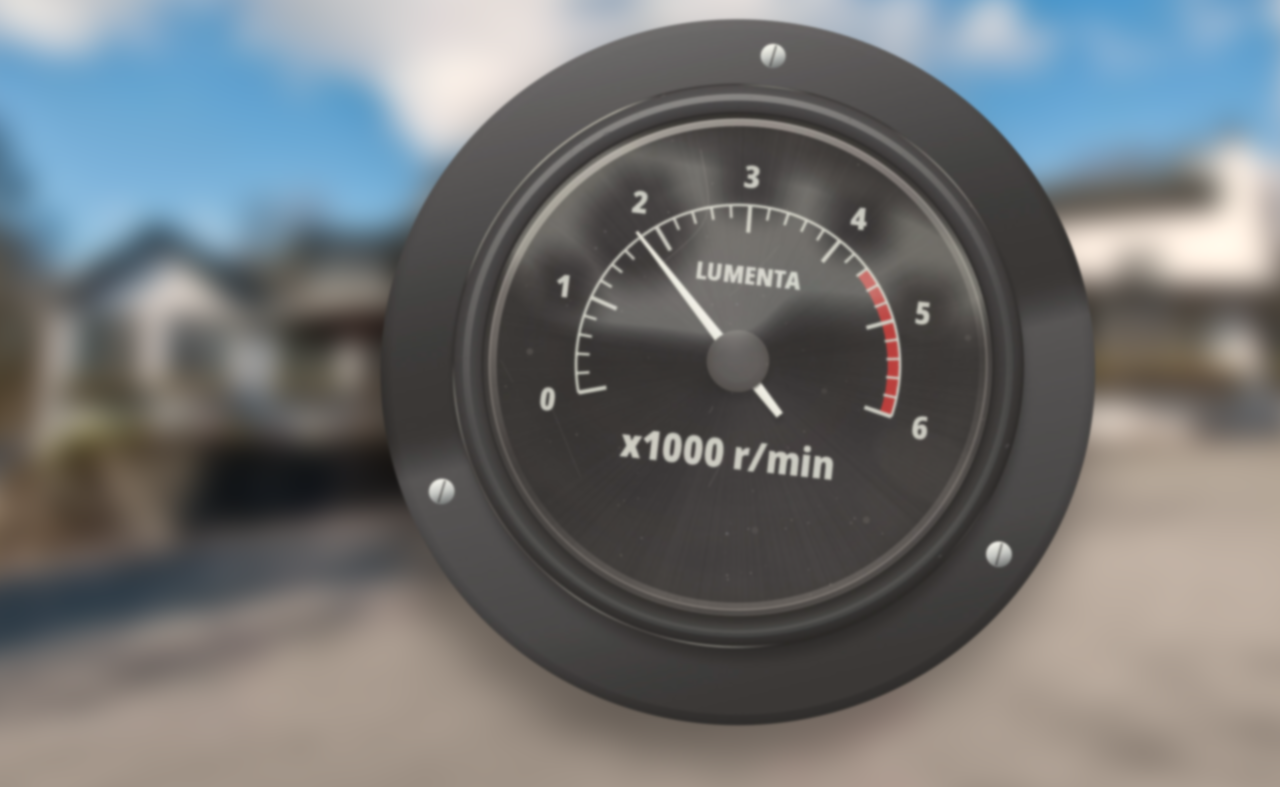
1800 rpm
